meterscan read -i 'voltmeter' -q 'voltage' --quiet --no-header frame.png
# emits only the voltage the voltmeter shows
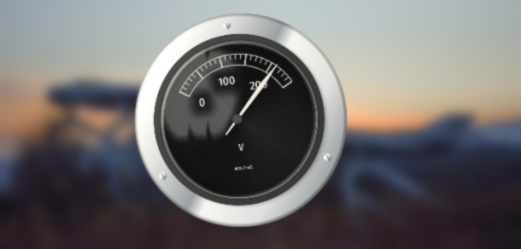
210 V
